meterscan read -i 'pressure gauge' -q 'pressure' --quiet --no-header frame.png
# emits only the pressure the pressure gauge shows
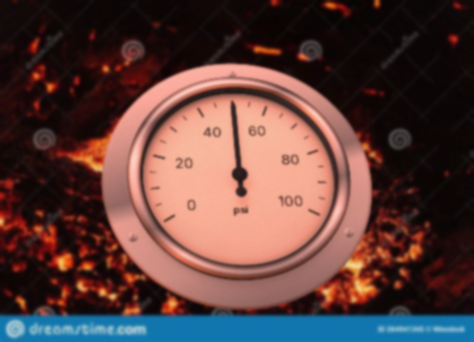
50 psi
